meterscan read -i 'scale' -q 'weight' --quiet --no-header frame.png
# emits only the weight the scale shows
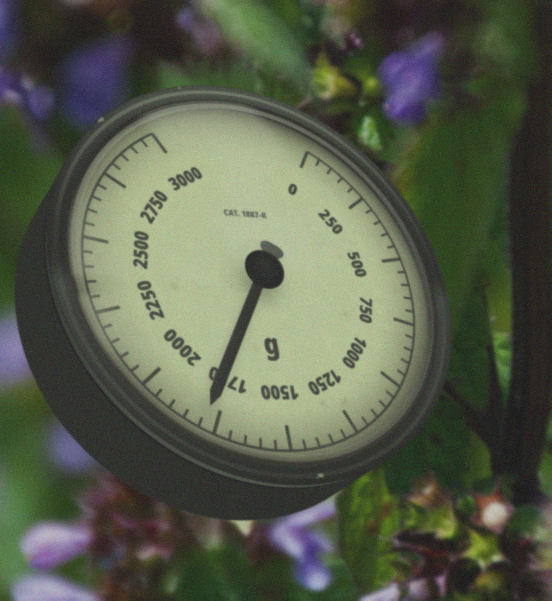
1800 g
